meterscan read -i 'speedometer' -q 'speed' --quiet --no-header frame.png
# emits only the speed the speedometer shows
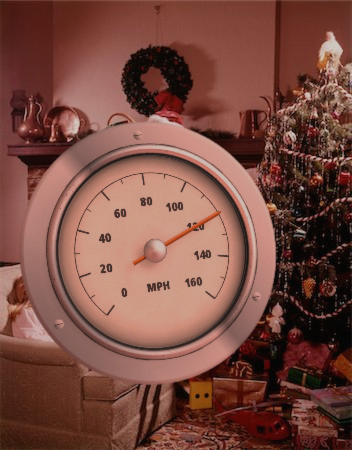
120 mph
